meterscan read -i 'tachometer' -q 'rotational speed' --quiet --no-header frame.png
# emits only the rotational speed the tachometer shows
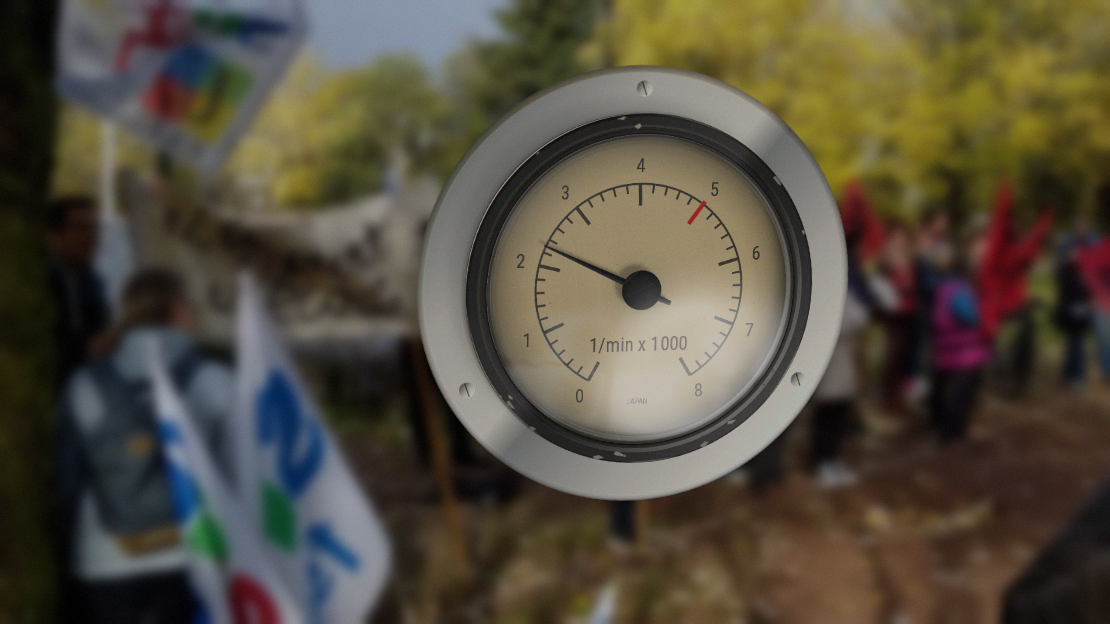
2300 rpm
